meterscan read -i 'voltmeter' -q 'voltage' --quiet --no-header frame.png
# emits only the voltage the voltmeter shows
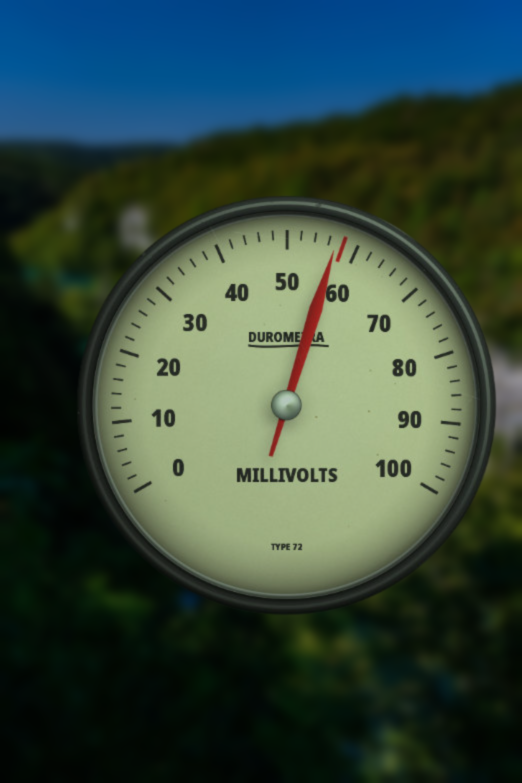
57 mV
